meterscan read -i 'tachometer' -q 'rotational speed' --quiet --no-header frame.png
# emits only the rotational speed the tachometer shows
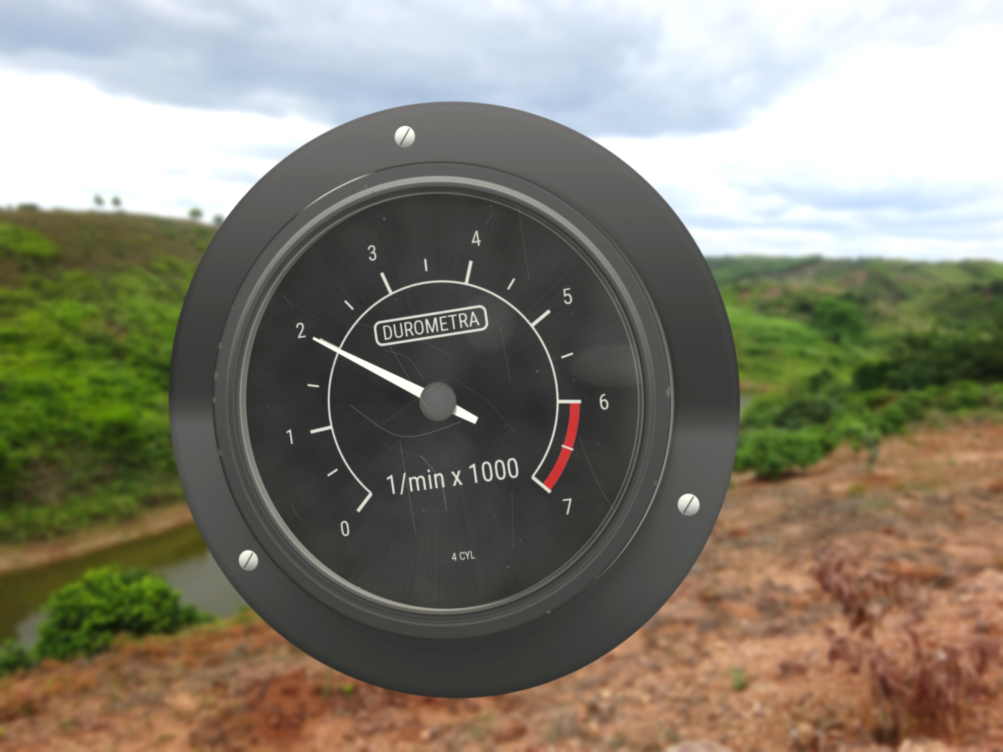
2000 rpm
